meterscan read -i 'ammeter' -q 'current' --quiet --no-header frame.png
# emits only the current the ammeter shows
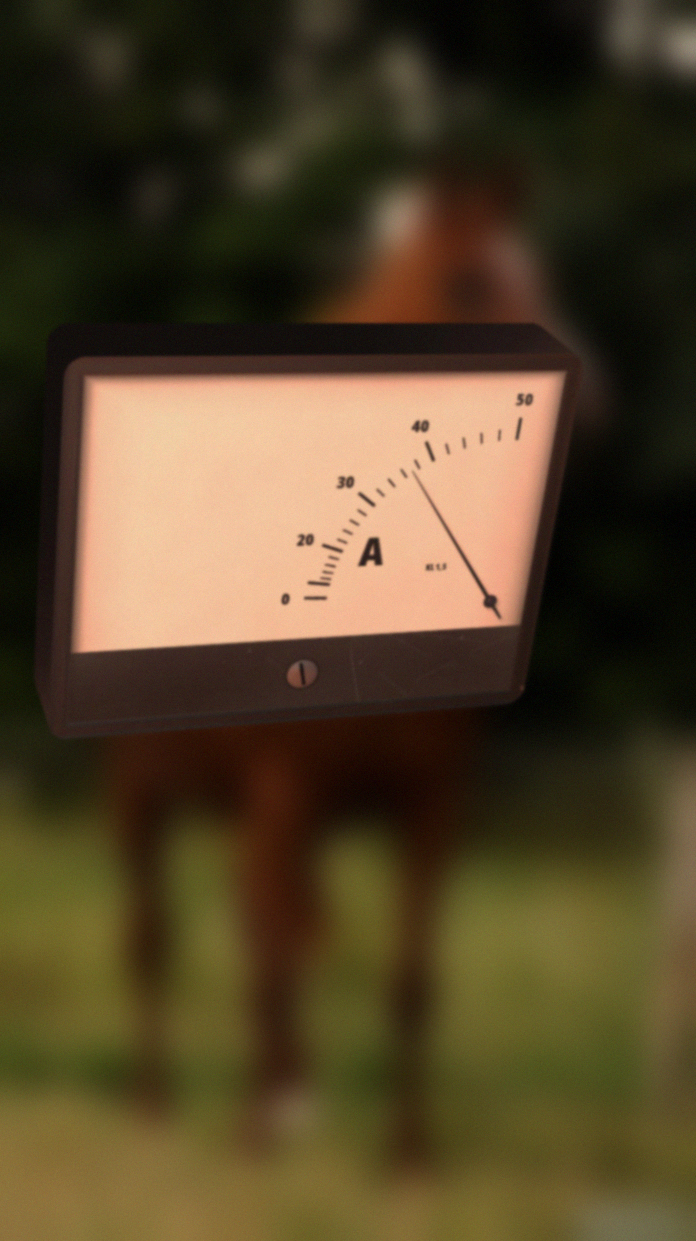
37 A
